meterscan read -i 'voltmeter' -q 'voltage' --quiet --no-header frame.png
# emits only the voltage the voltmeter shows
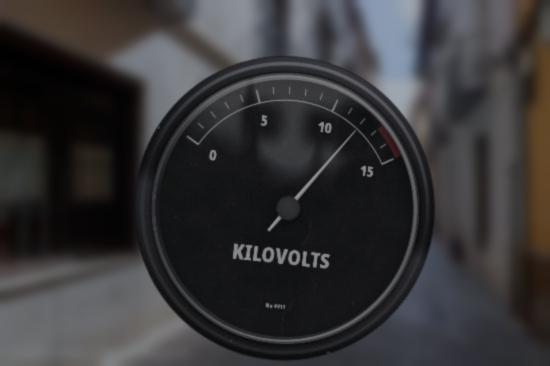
12 kV
